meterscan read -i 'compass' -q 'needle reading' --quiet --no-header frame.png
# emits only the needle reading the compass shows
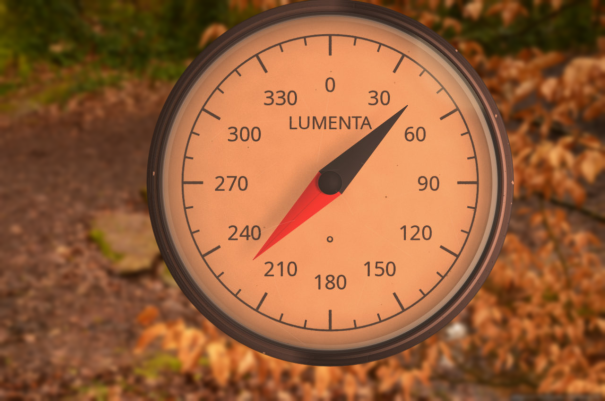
225 °
